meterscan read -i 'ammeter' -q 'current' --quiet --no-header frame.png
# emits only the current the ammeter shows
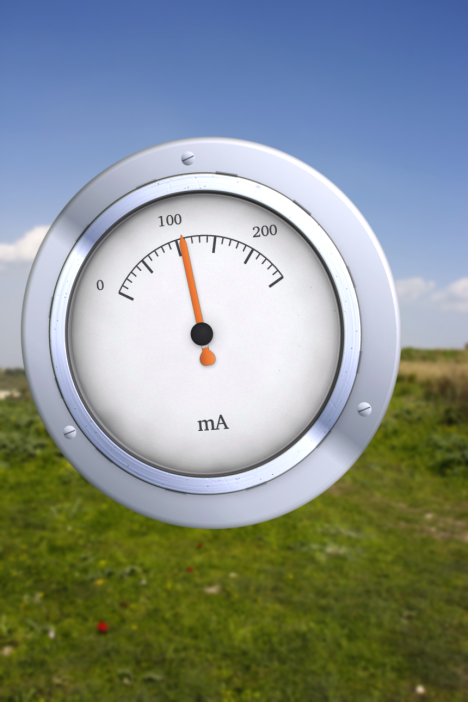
110 mA
